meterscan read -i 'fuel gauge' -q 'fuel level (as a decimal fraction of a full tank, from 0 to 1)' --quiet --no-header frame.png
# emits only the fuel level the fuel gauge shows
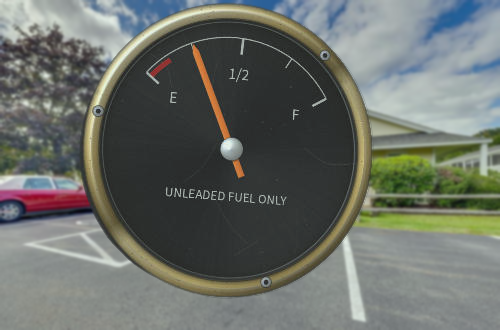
0.25
